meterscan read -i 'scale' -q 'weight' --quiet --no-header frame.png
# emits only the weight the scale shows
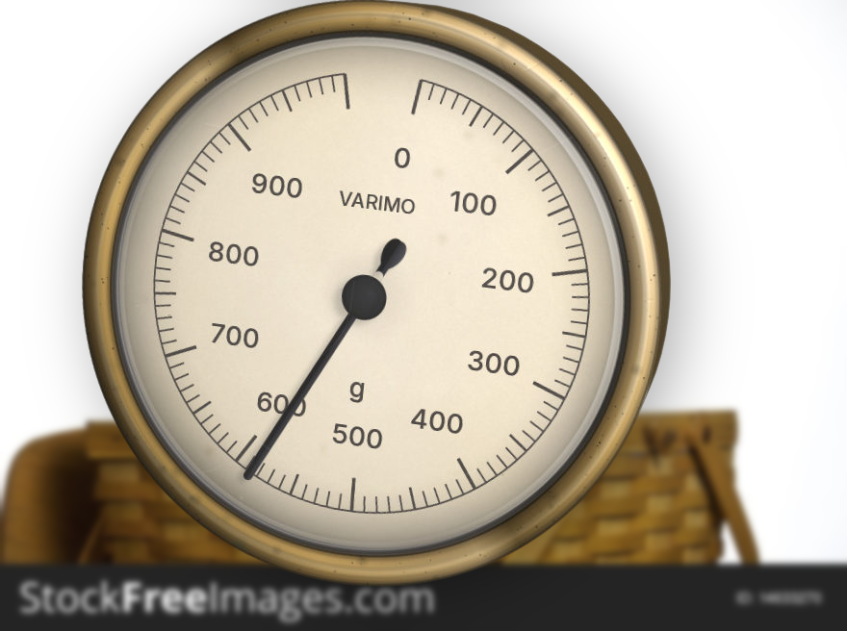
585 g
